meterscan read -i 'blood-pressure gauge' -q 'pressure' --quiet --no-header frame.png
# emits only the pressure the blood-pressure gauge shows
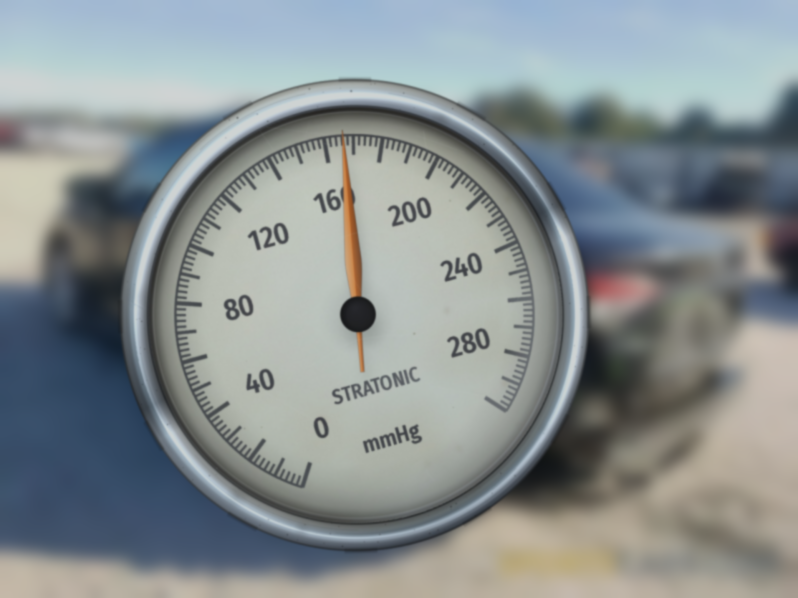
166 mmHg
